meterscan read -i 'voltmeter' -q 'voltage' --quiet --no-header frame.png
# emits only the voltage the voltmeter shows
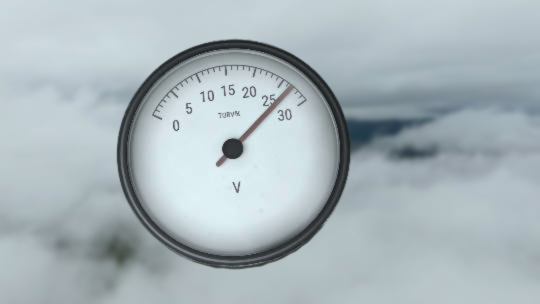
27 V
